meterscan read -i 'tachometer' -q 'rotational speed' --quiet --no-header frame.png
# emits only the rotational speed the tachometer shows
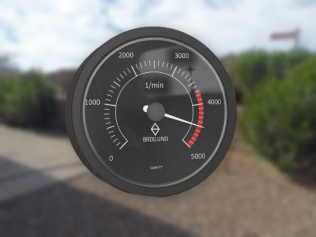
4500 rpm
